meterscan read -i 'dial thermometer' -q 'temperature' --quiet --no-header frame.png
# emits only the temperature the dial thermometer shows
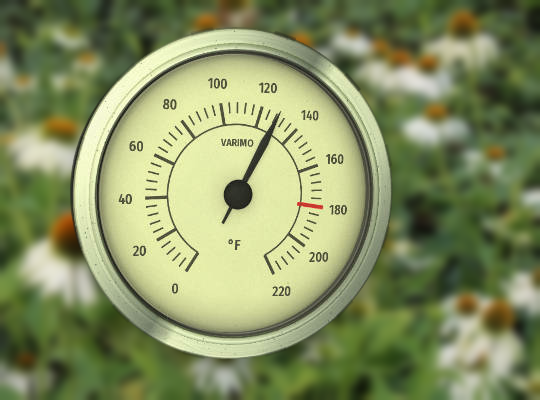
128 °F
